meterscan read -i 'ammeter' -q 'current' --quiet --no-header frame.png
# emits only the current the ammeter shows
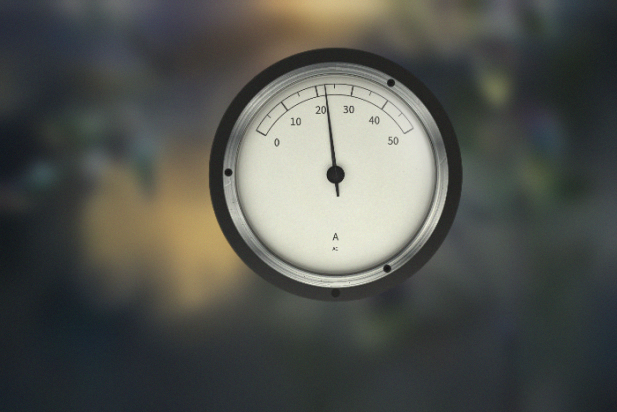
22.5 A
